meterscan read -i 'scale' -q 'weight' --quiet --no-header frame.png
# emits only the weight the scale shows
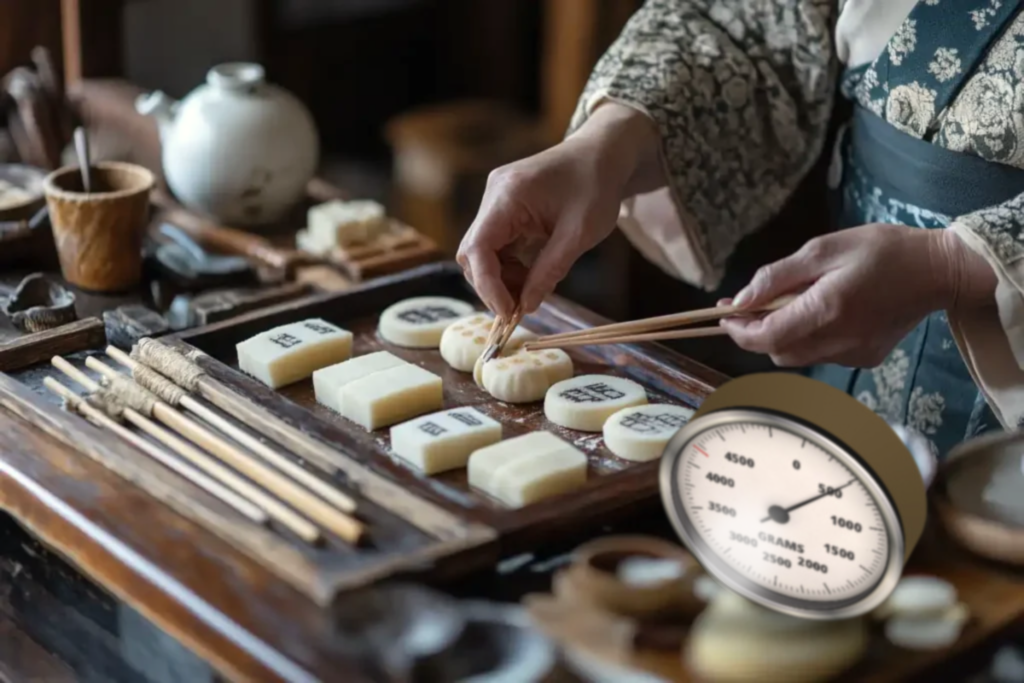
500 g
